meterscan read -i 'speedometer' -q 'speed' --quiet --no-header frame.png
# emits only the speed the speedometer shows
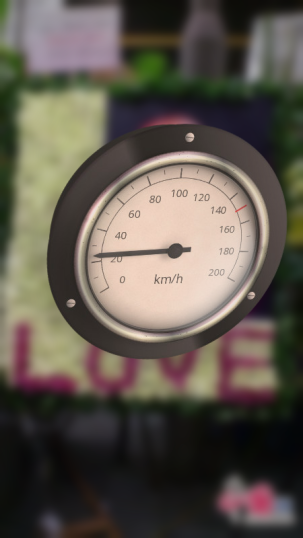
25 km/h
